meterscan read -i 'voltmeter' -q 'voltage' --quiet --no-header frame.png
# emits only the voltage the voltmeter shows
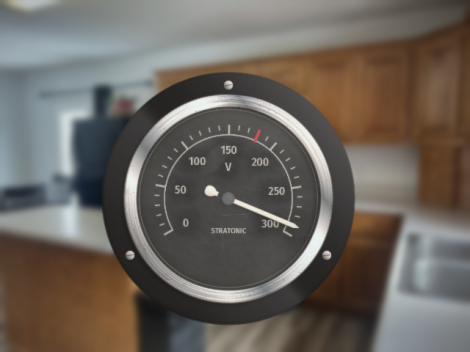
290 V
